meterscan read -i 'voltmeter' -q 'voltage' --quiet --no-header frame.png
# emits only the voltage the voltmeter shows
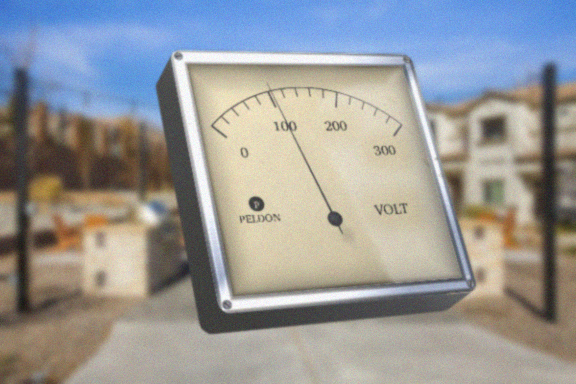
100 V
